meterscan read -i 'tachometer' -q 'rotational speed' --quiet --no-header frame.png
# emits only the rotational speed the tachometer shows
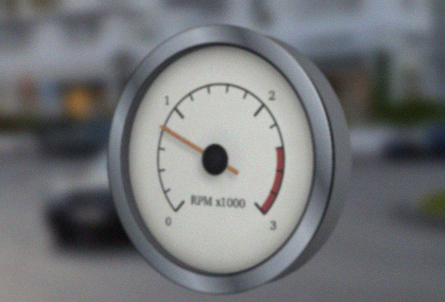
800 rpm
